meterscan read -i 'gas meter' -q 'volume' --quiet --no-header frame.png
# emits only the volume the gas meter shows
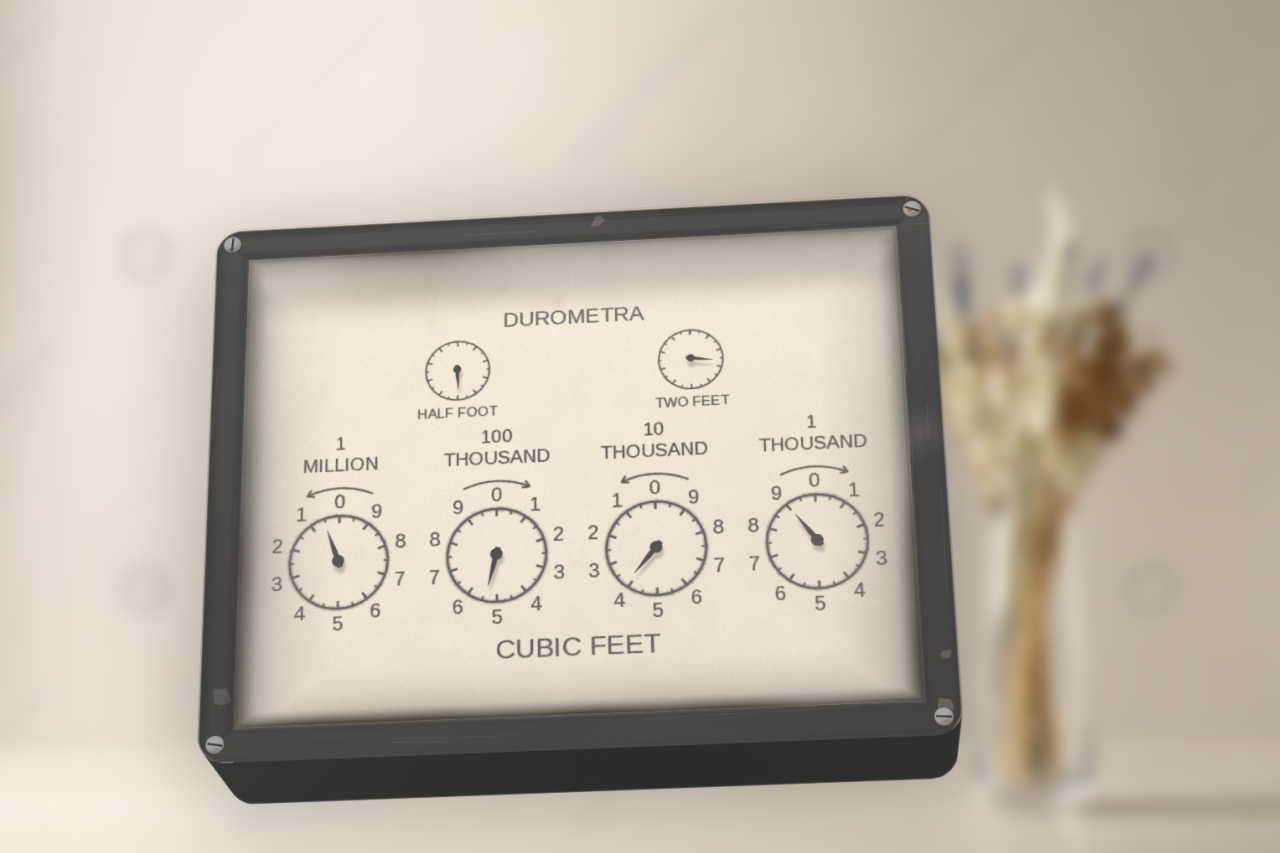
53900 ft³
